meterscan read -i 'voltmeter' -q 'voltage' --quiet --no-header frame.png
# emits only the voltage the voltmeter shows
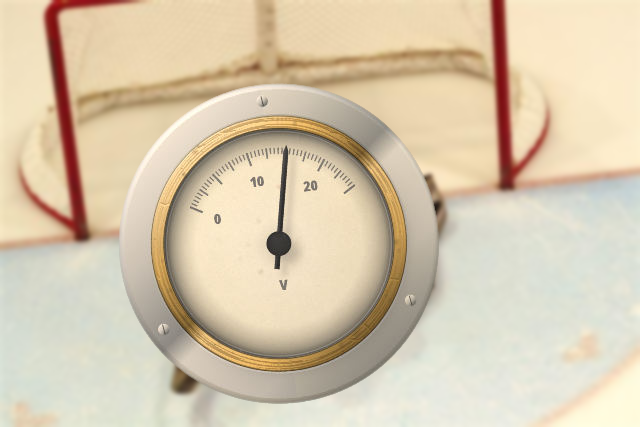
15 V
